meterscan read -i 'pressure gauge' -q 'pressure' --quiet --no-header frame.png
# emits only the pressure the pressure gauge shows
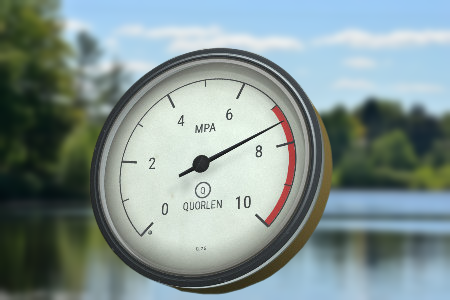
7.5 MPa
